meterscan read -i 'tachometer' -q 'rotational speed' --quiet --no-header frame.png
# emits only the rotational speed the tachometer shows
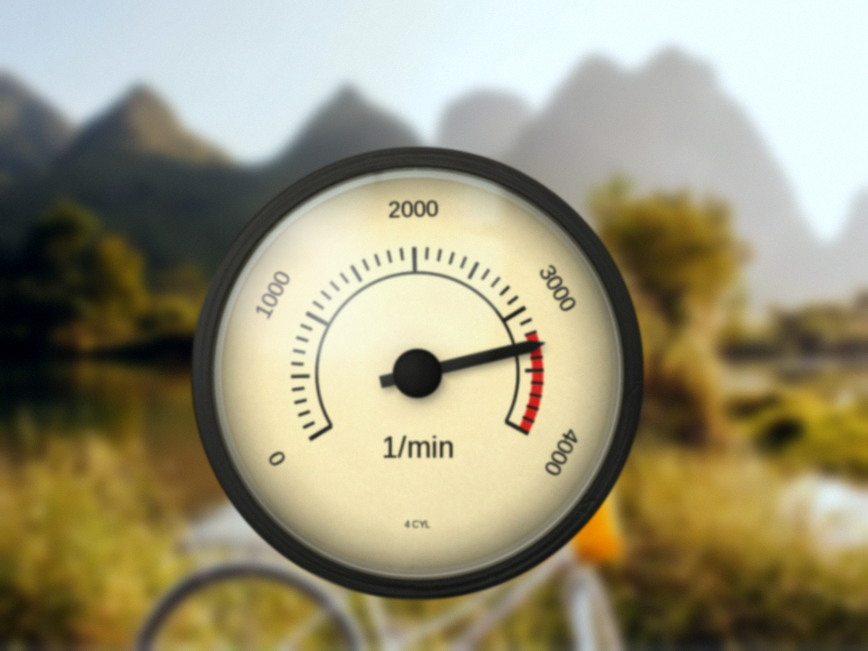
3300 rpm
